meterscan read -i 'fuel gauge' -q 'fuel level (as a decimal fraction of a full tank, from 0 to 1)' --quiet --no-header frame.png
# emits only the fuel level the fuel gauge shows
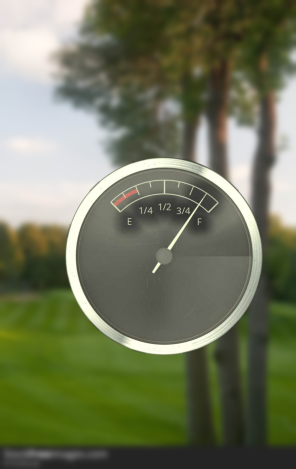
0.875
